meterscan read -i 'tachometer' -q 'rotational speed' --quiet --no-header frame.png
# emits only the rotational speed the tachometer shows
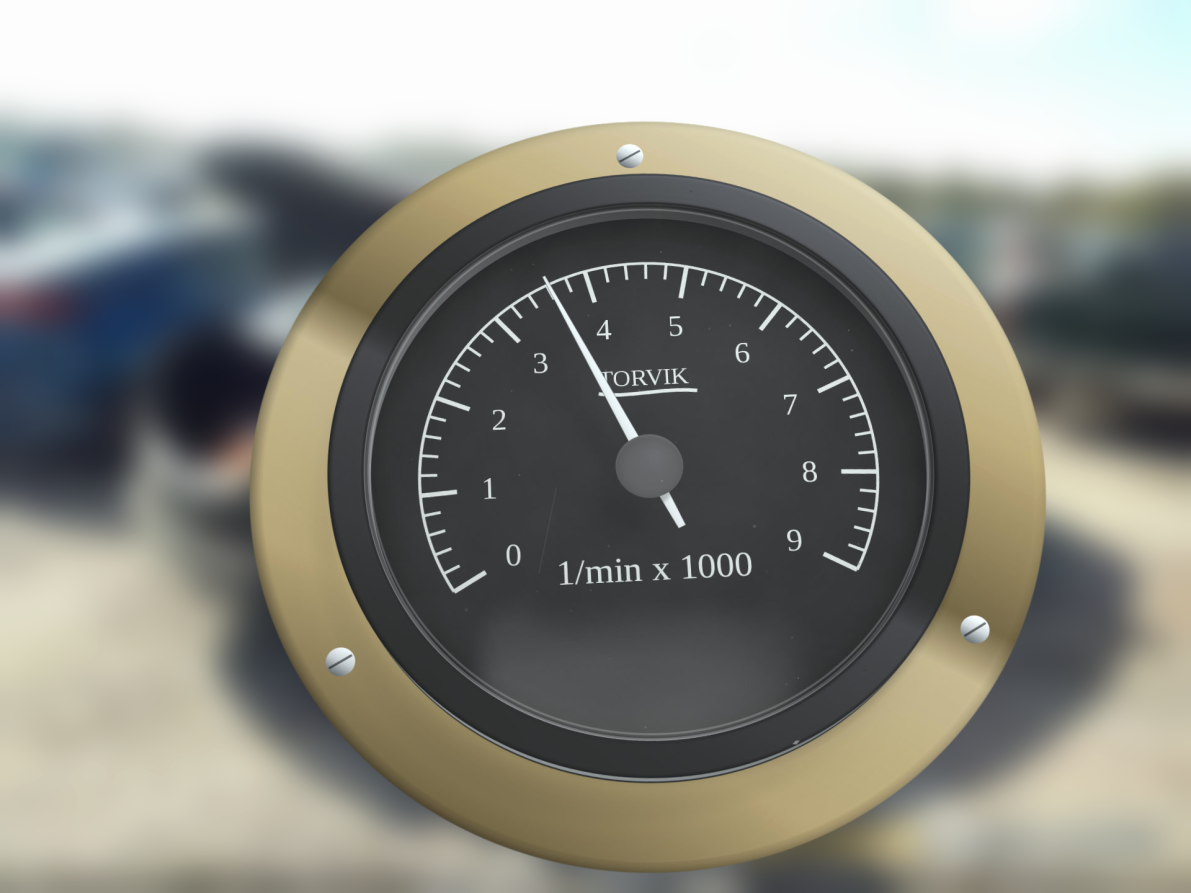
3600 rpm
